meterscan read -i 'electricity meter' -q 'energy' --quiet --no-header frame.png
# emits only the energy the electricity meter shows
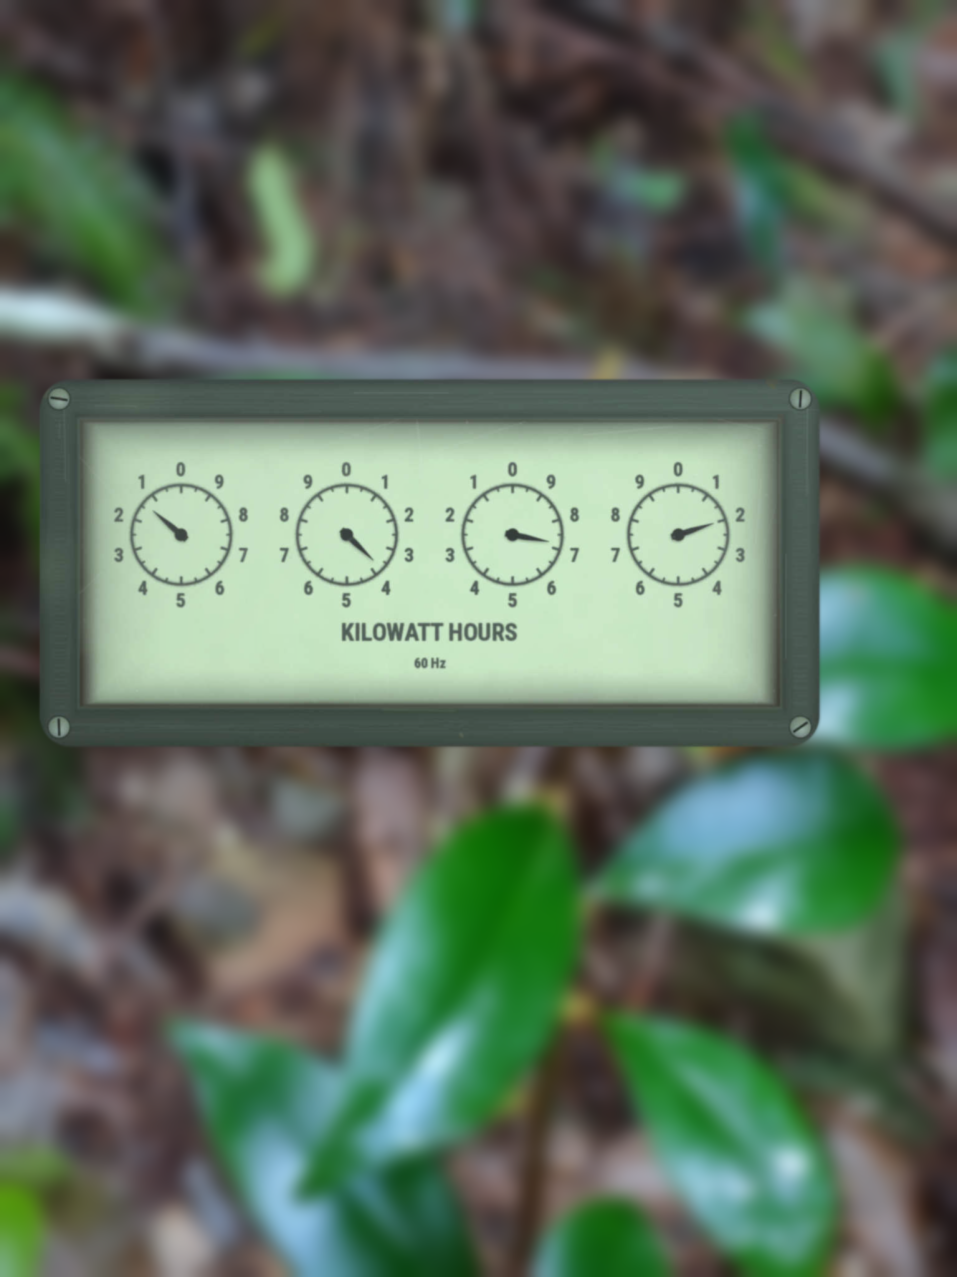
1372 kWh
